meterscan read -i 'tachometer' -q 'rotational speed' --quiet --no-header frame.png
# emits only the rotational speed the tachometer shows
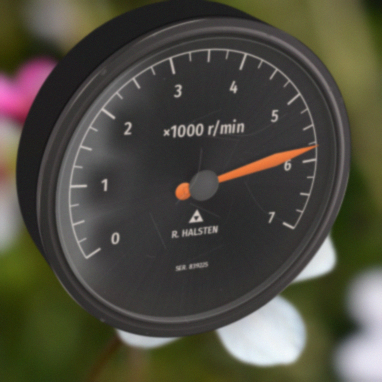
5750 rpm
